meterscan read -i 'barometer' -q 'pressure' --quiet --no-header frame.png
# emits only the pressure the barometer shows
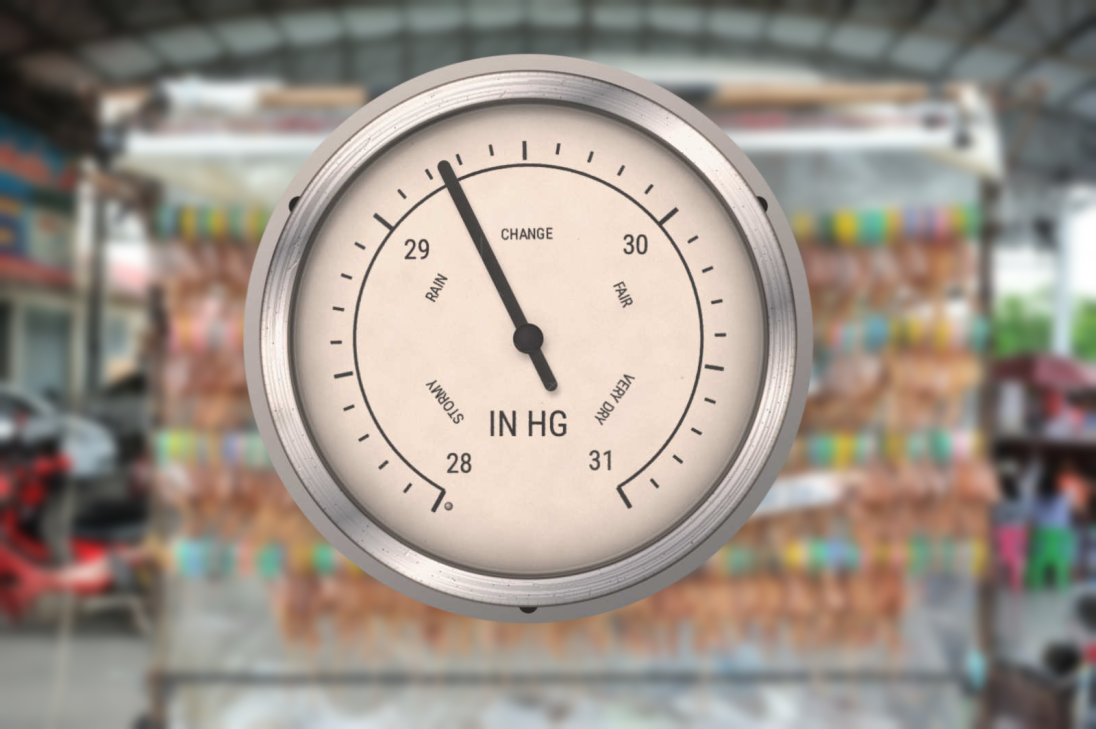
29.25 inHg
